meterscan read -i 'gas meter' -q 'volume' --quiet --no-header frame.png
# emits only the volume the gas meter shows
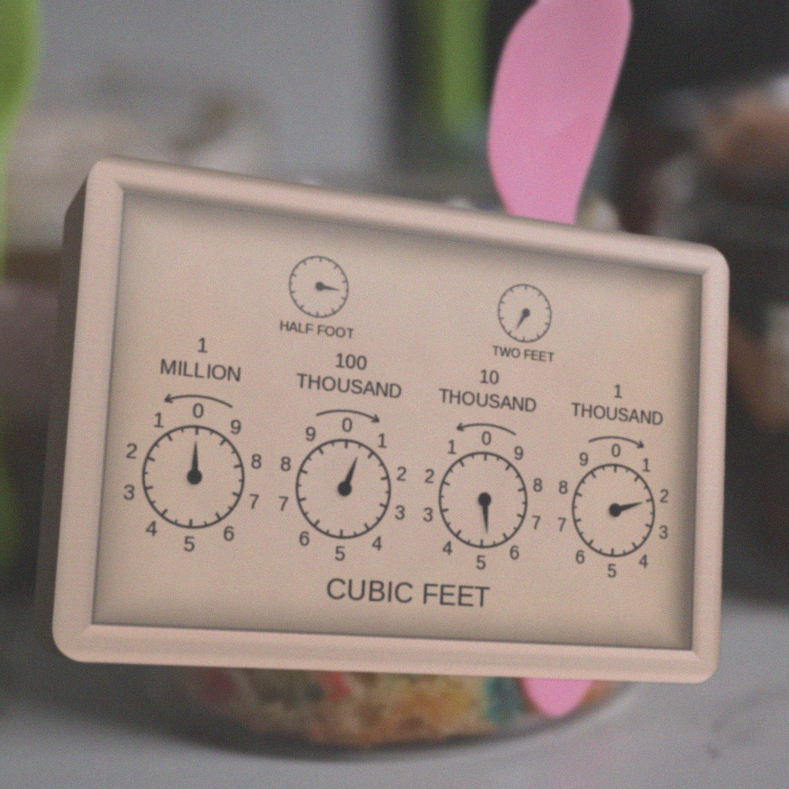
5200 ft³
